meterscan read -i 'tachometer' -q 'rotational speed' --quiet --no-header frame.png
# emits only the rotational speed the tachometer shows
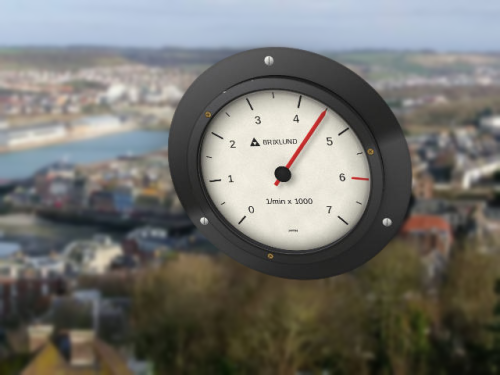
4500 rpm
